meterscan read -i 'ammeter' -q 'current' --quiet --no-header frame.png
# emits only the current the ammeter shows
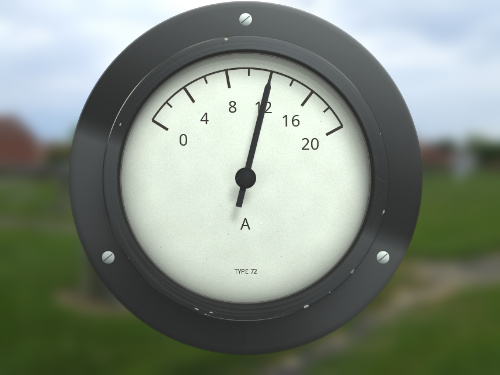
12 A
